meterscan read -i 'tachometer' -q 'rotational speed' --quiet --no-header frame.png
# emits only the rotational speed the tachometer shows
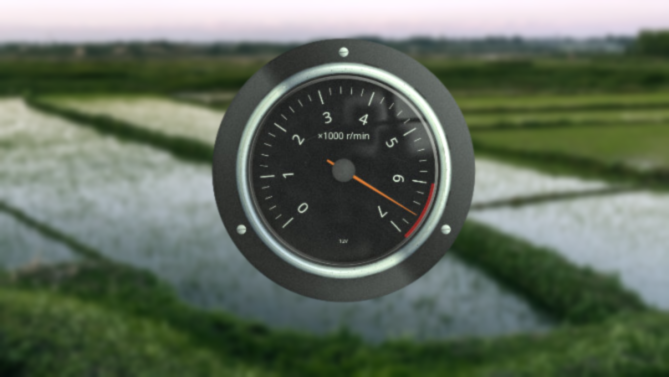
6600 rpm
